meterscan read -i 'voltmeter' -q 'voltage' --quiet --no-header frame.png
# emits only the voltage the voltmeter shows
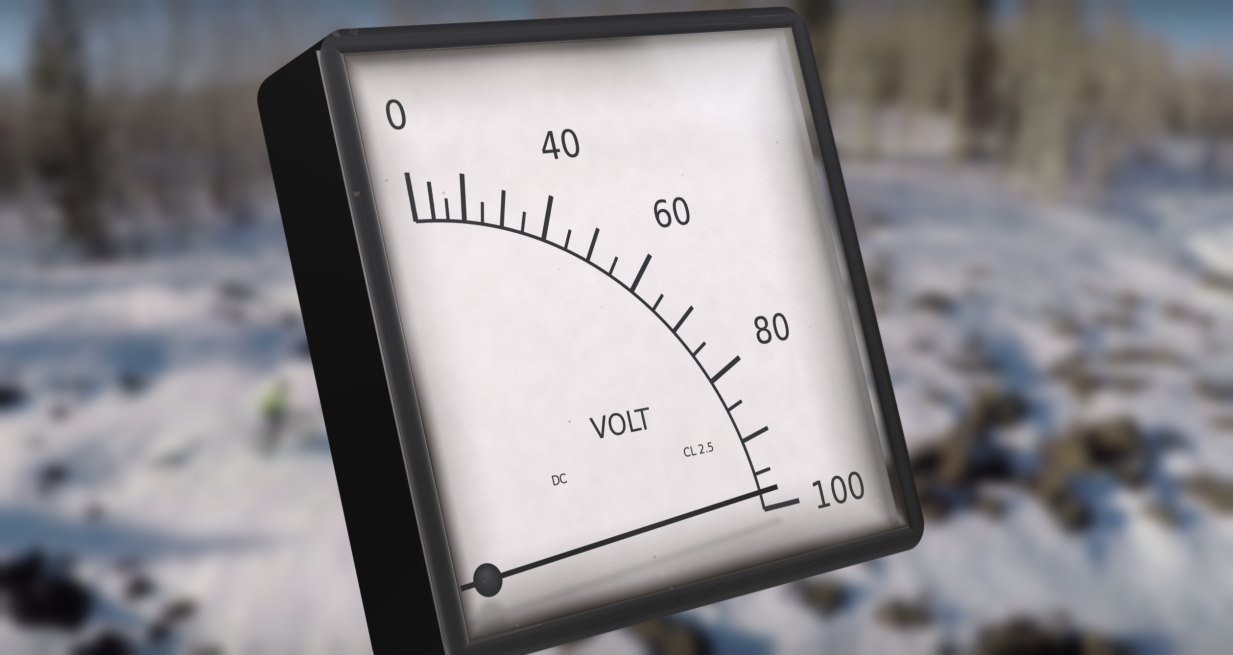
97.5 V
